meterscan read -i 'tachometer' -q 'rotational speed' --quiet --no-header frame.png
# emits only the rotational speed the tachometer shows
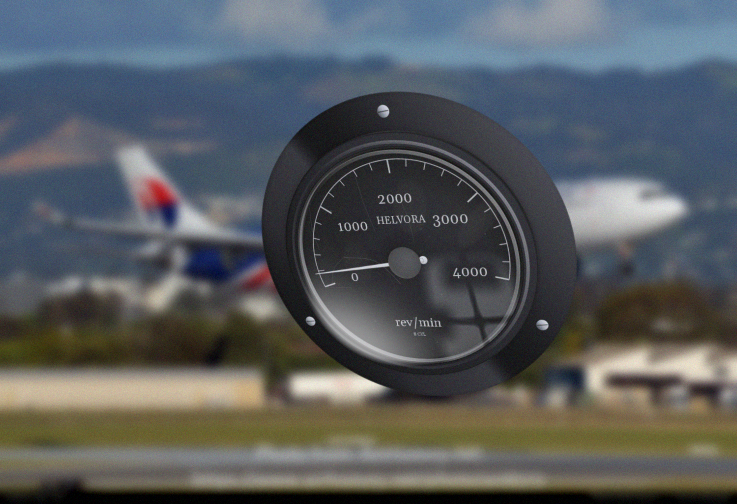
200 rpm
